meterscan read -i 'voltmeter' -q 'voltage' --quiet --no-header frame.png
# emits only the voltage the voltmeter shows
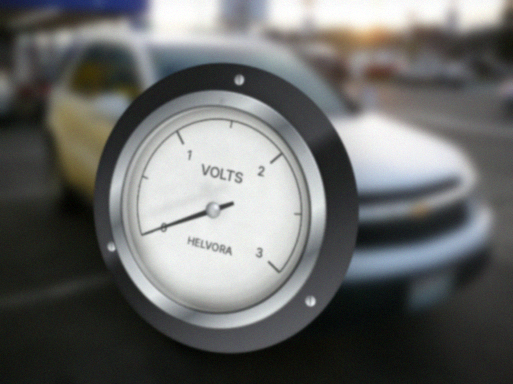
0 V
